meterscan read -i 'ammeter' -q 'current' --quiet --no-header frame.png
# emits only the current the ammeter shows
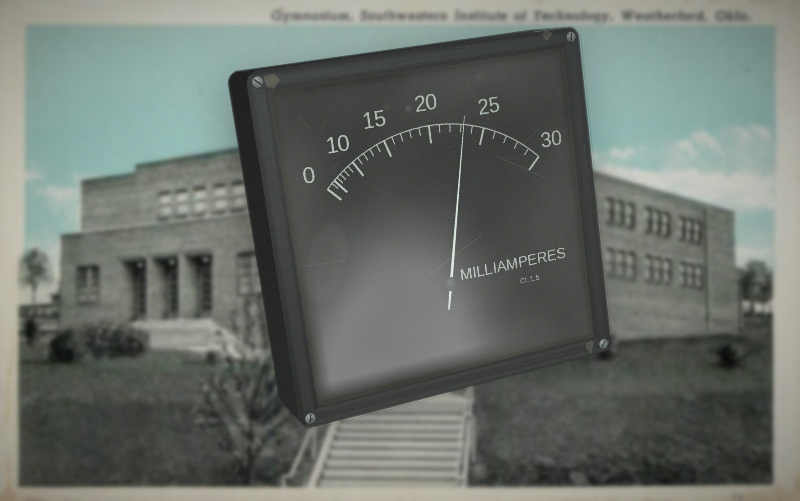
23 mA
